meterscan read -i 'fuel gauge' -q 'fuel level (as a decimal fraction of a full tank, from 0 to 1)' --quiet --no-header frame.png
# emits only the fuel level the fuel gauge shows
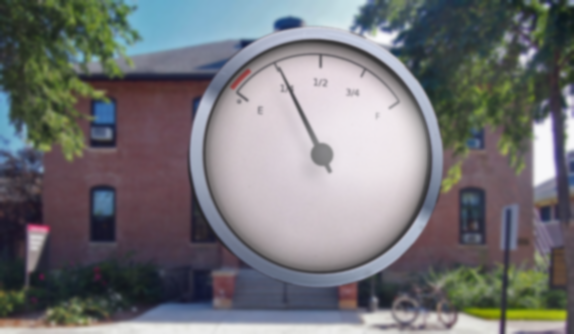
0.25
